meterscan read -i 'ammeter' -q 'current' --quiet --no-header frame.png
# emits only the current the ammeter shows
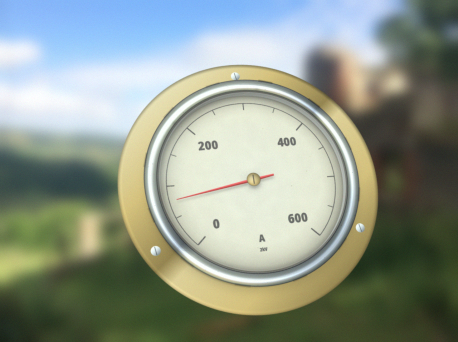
75 A
